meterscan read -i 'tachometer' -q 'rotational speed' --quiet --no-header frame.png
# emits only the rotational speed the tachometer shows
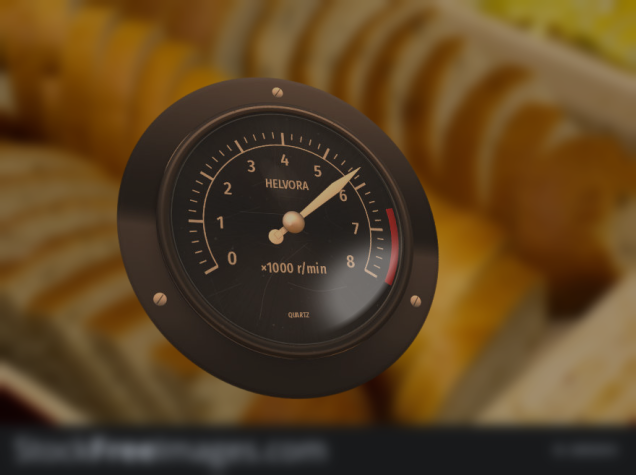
5700 rpm
